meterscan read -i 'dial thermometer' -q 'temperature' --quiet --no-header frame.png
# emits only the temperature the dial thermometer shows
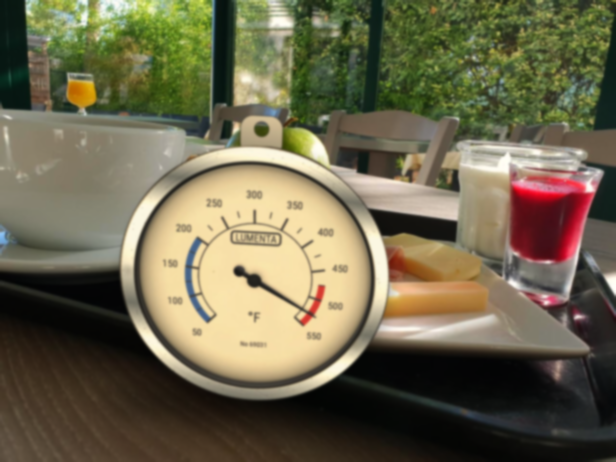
525 °F
